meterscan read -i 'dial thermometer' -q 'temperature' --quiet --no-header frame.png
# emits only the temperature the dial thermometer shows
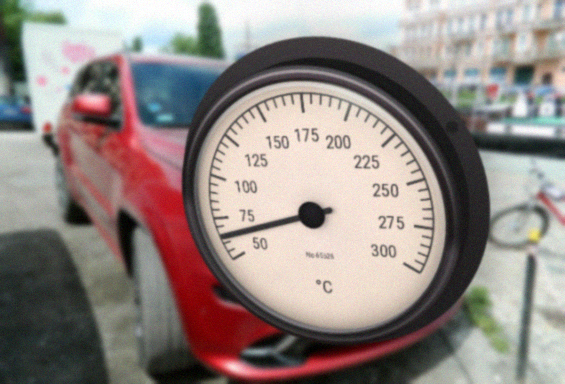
65 °C
